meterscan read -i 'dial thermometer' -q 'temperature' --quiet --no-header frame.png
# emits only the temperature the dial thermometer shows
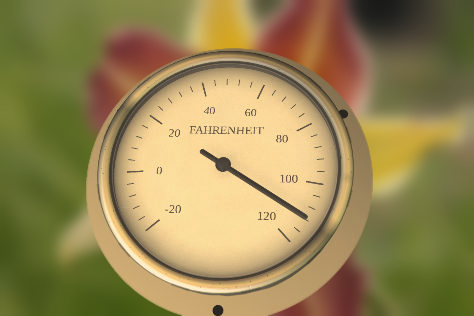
112 °F
